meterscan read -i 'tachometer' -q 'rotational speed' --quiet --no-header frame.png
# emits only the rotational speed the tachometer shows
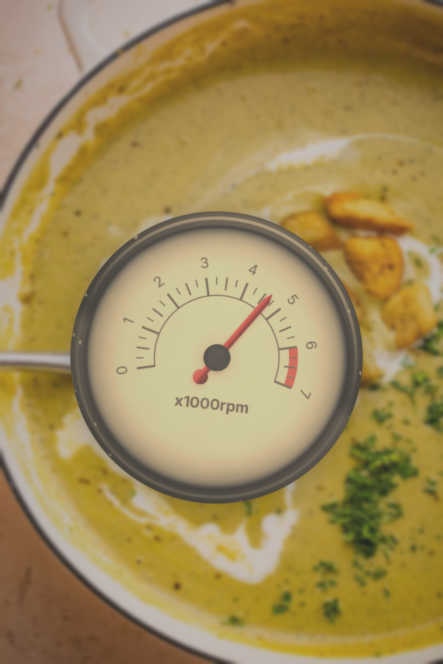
4625 rpm
